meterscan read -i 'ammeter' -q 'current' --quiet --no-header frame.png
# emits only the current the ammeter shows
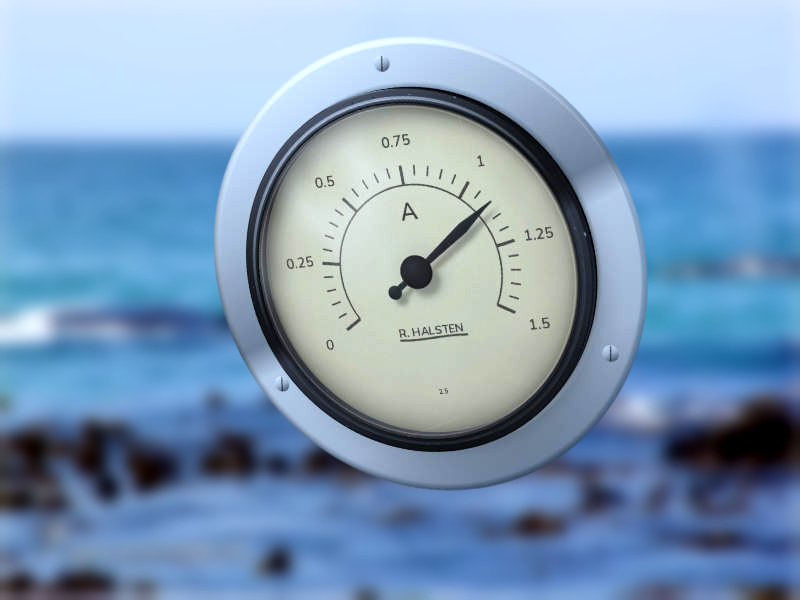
1.1 A
